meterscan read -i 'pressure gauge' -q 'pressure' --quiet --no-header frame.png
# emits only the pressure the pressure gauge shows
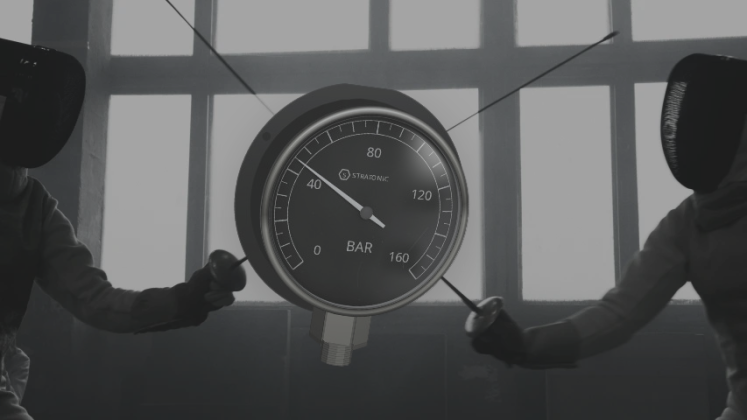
45 bar
